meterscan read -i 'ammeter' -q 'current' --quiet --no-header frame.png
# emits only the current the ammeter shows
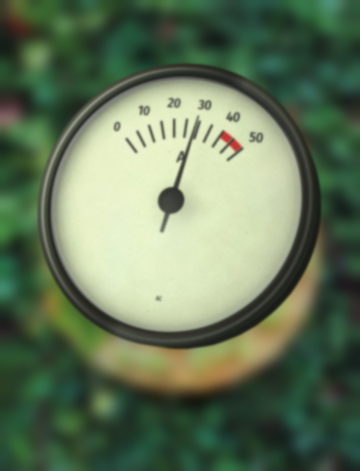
30 A
